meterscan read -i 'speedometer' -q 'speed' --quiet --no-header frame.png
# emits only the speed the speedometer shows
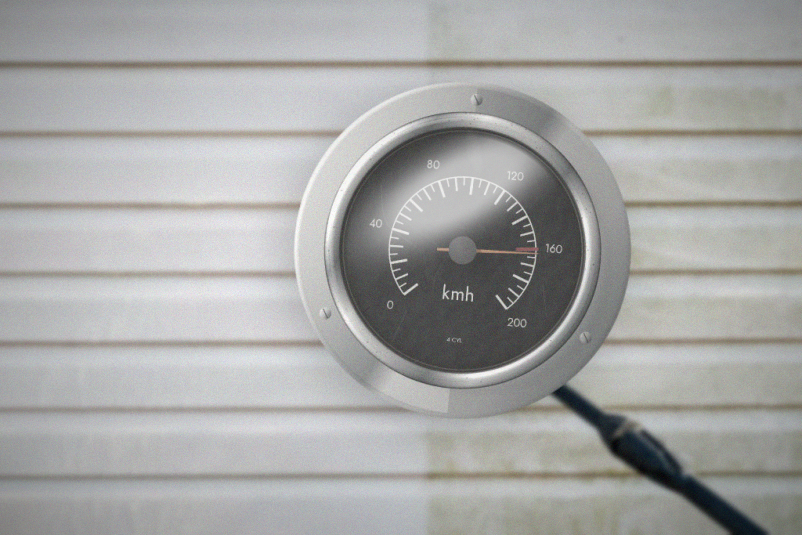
162.5 km/h
